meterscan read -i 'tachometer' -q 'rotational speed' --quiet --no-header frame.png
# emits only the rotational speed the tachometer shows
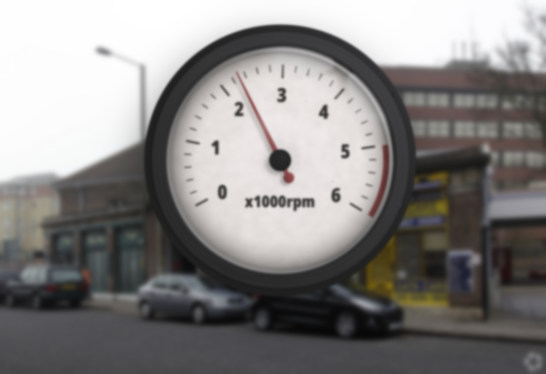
2300 rpm
